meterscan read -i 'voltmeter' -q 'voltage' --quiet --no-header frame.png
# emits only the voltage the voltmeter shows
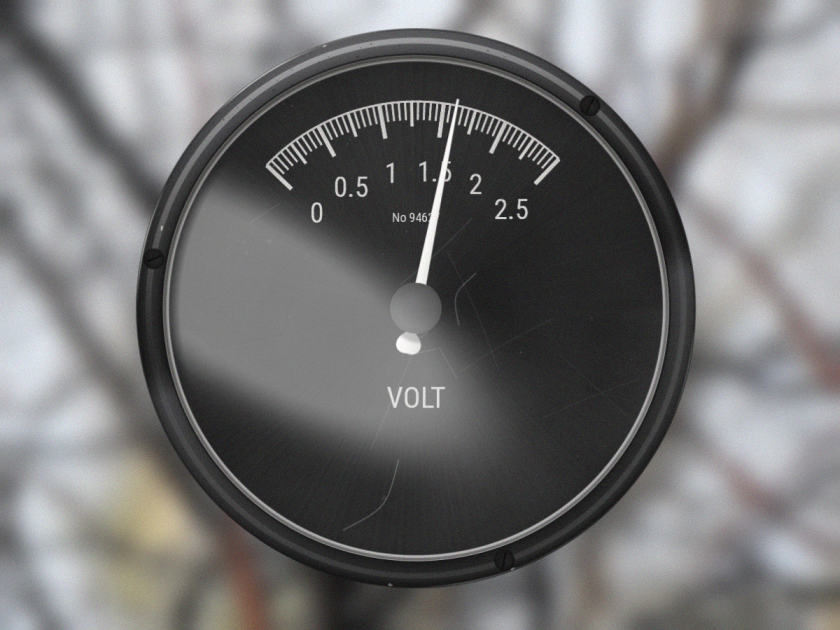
1.6 V
